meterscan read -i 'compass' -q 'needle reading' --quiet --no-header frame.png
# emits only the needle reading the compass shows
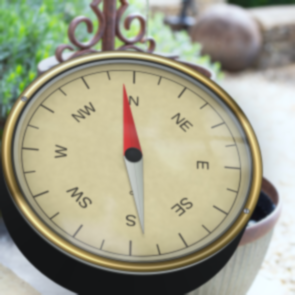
352.5 °
